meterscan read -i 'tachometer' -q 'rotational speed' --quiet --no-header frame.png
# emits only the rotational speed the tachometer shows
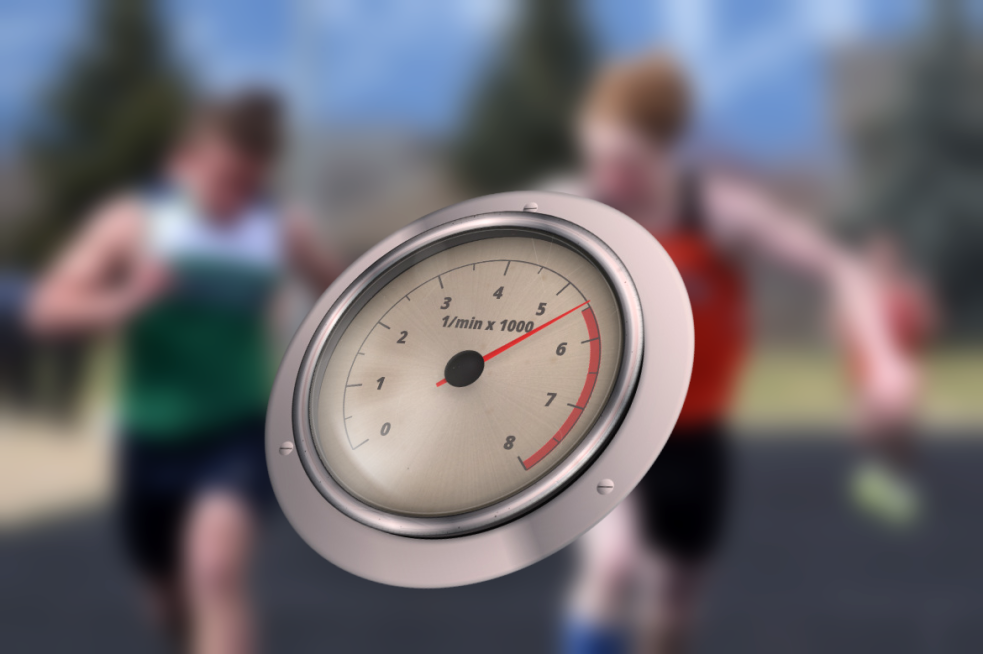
5500 rpm
